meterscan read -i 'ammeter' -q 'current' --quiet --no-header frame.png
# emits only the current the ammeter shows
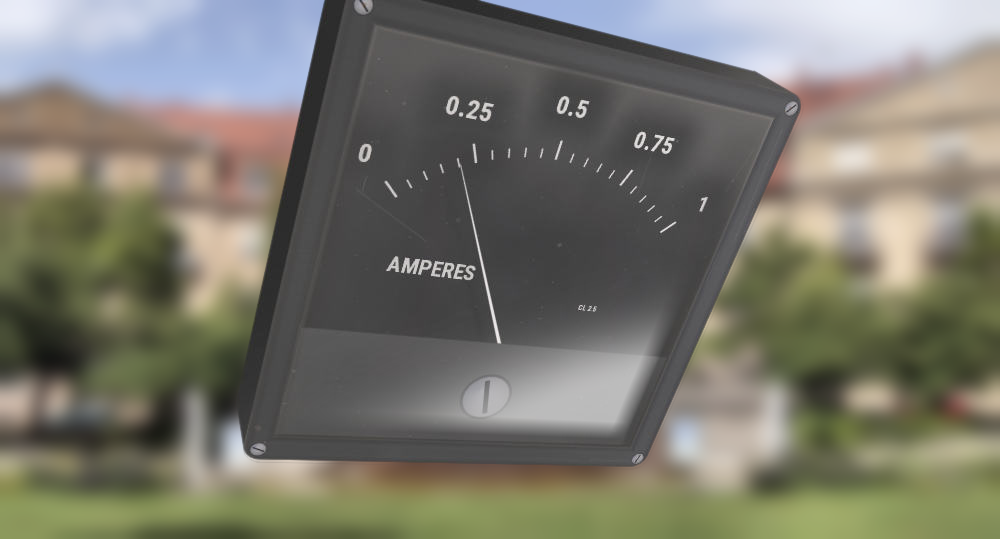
0.2 A
